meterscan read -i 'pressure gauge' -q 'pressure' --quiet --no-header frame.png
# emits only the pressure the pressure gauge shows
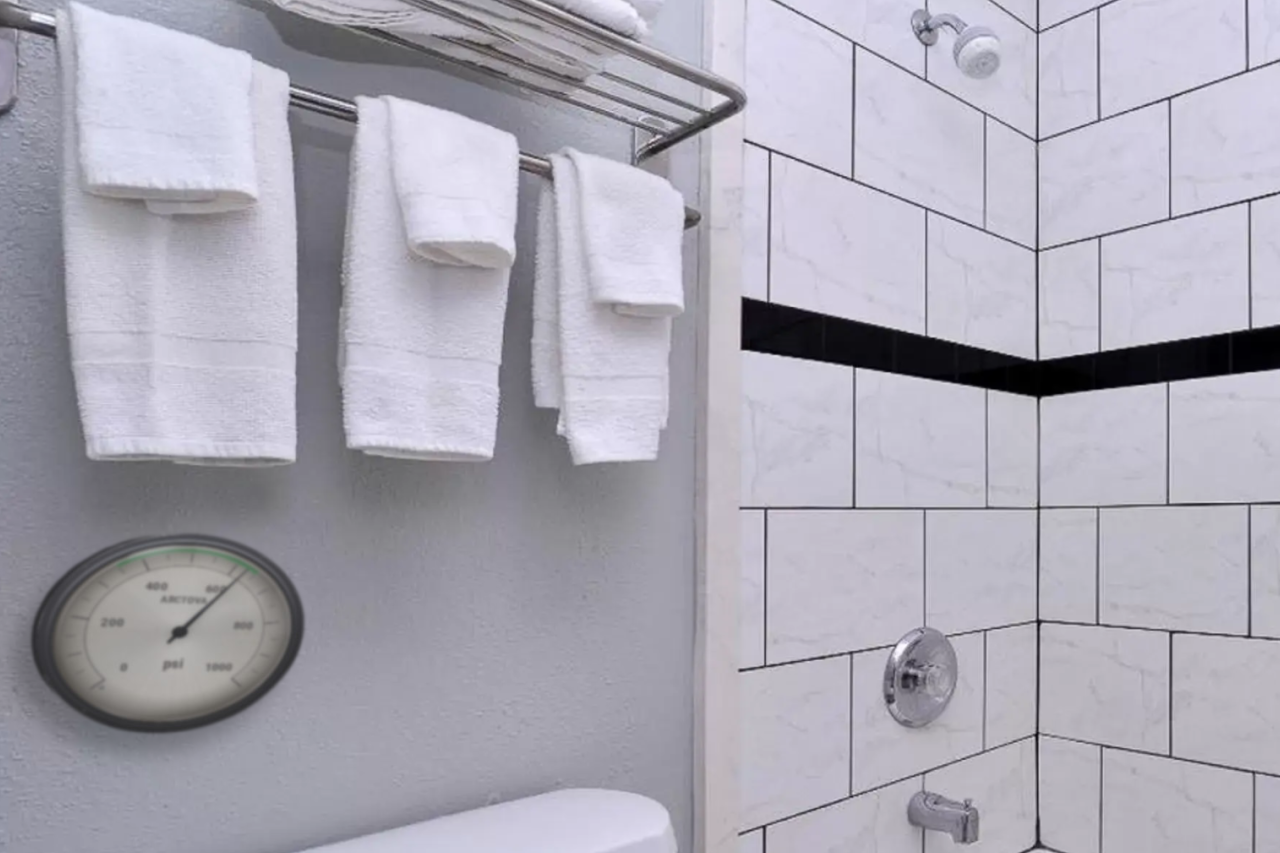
625 psi
